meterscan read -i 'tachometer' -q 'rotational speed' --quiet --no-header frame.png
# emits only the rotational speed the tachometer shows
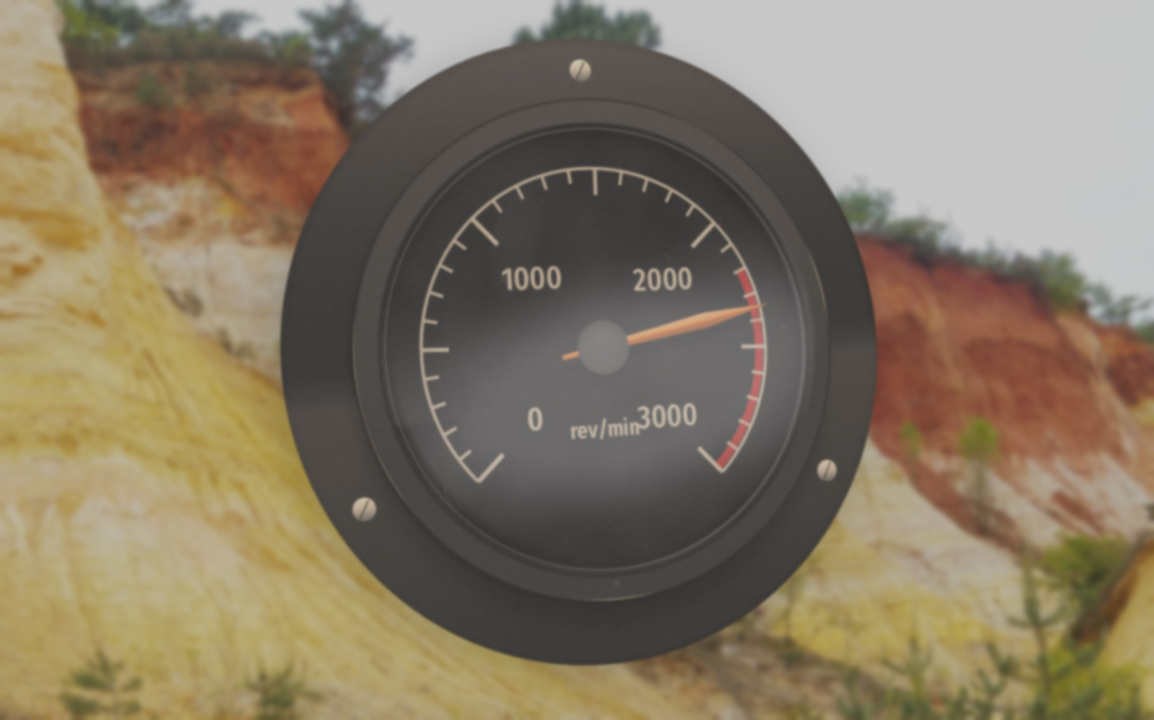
2350 rpm
